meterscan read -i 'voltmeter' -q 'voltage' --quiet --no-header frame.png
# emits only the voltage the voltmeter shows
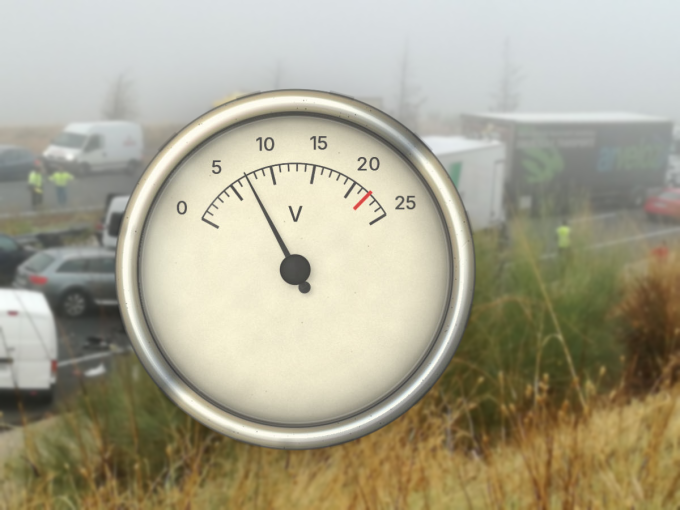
7 V
